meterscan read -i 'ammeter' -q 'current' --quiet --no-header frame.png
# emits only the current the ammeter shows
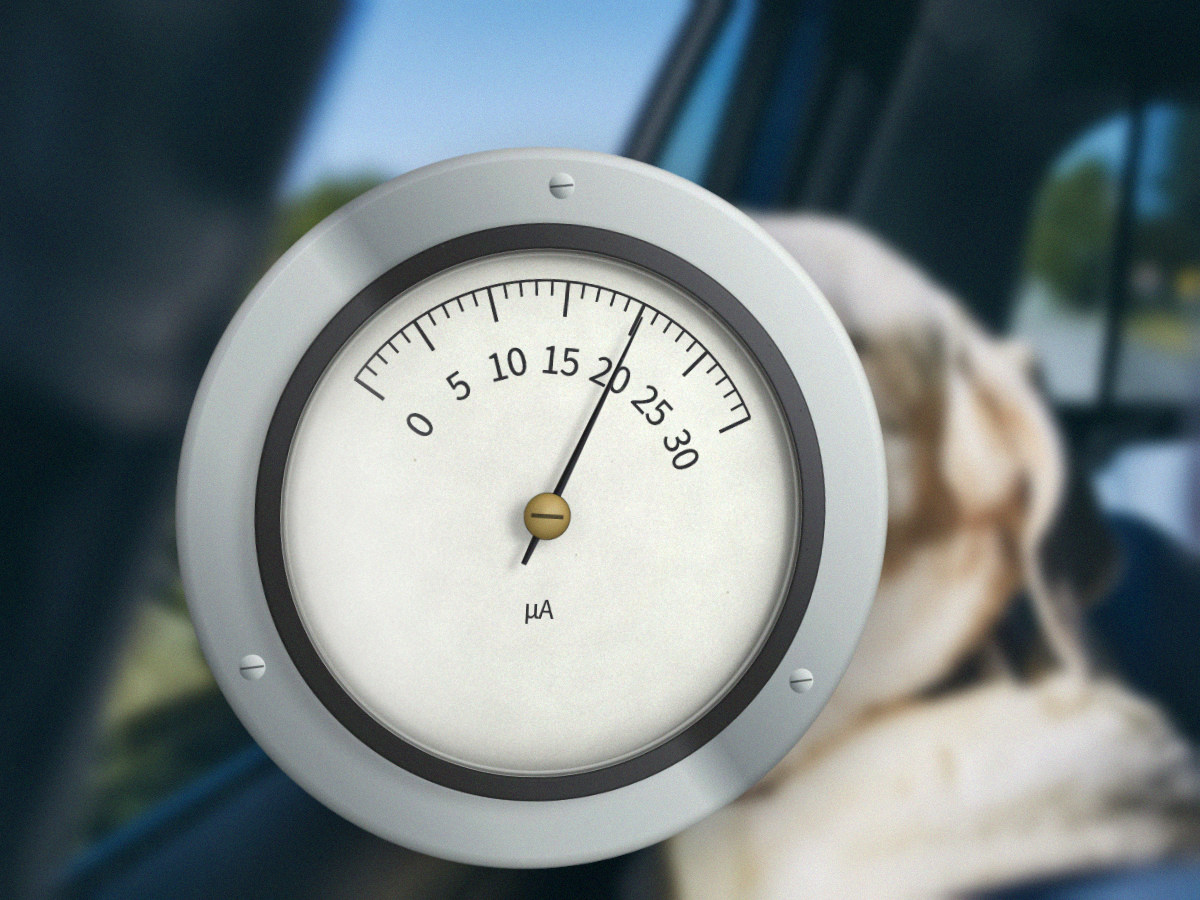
20 µA
